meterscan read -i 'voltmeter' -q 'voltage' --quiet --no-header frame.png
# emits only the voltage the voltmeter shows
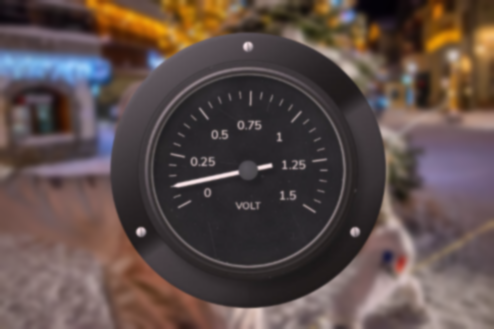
0.1 V
